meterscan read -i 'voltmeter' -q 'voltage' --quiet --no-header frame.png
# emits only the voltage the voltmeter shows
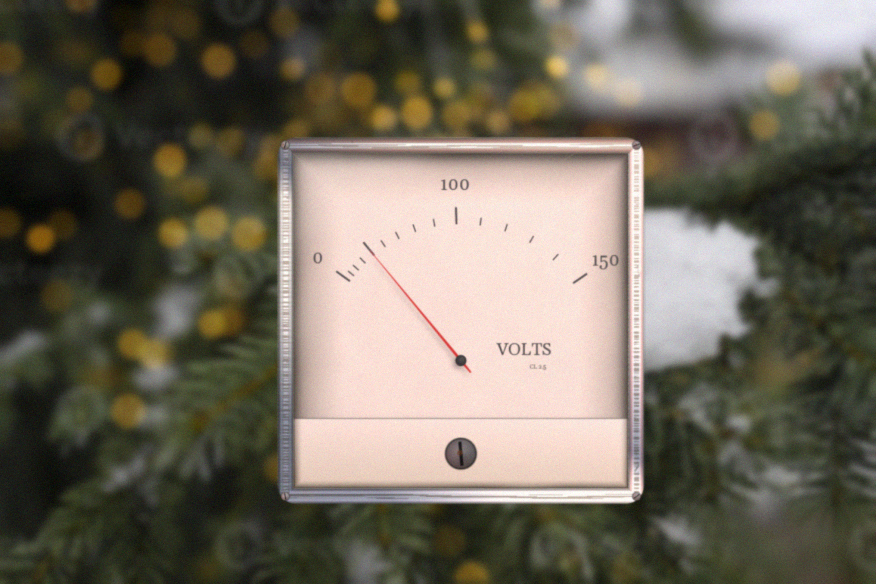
50 V
